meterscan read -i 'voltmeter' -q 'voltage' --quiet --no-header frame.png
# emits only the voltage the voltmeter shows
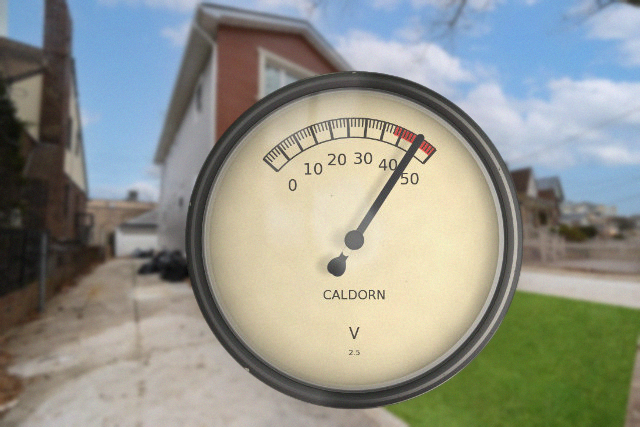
45 V
